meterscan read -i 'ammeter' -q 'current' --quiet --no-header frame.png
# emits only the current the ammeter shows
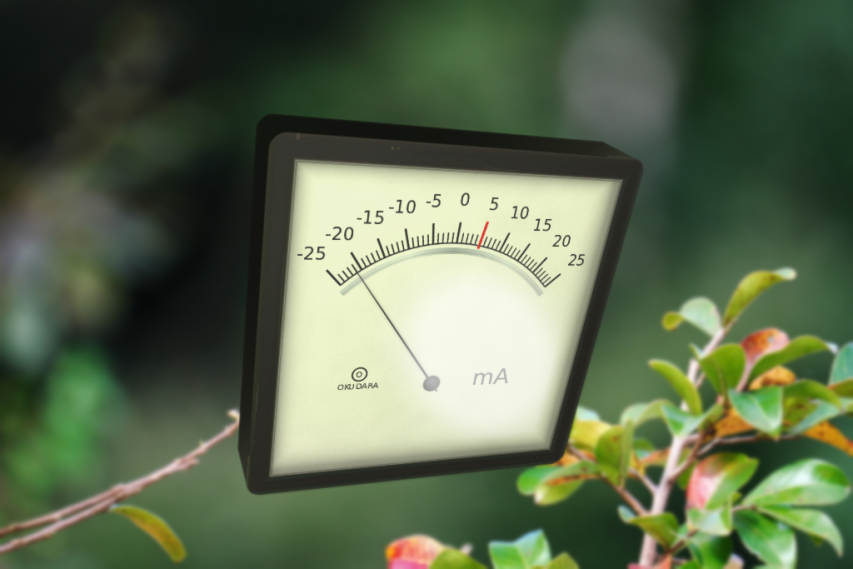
-21 mA
